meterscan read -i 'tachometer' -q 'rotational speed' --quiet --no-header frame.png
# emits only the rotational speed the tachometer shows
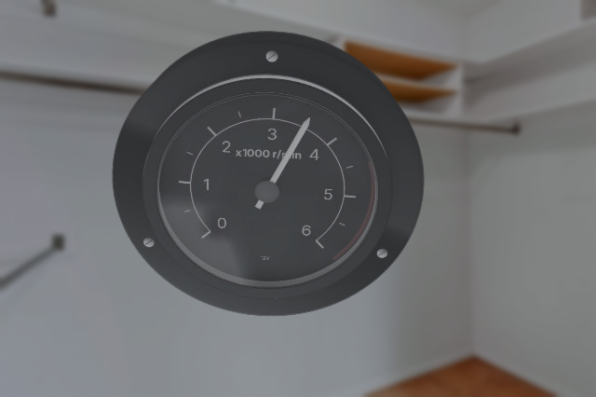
3500 rpm
